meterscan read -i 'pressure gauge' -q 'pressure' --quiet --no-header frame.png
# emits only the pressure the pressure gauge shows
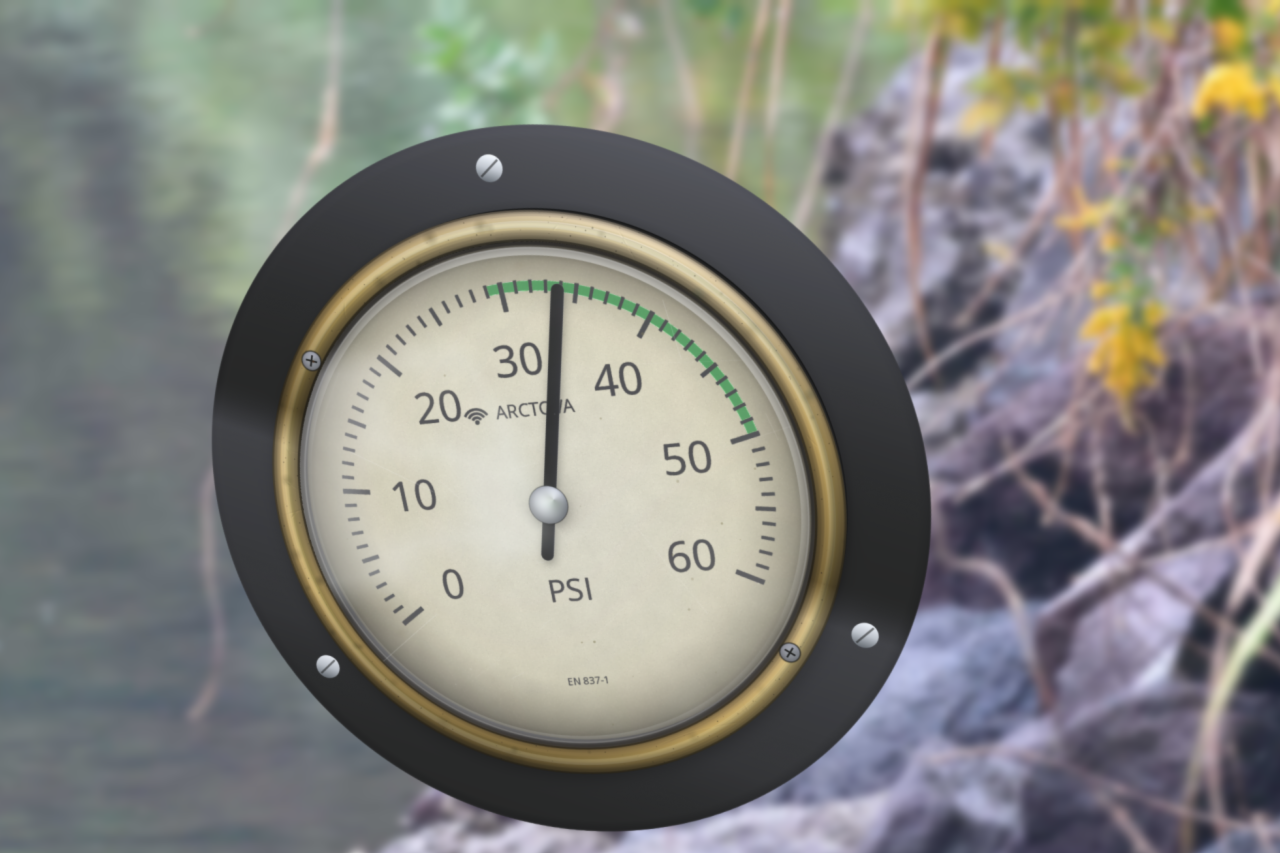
34 psi
